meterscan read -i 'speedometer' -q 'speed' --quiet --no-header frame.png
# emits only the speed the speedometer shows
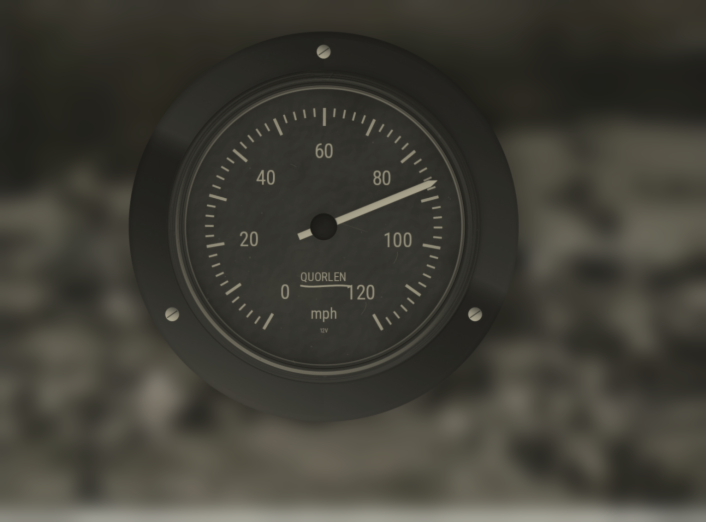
87 mph
